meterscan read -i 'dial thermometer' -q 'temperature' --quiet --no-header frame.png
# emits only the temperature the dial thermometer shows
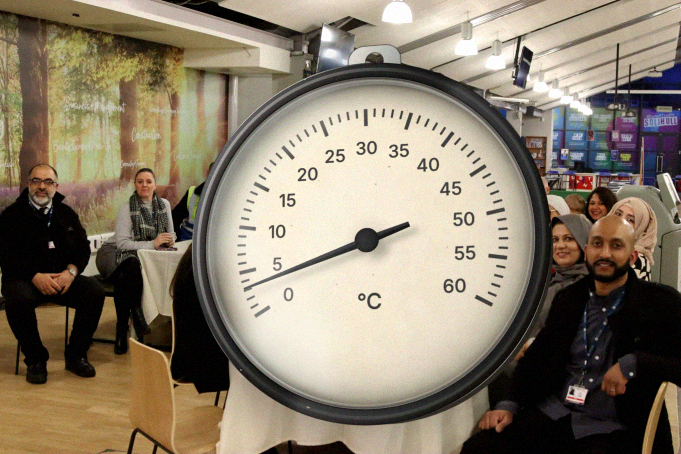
3 °C
